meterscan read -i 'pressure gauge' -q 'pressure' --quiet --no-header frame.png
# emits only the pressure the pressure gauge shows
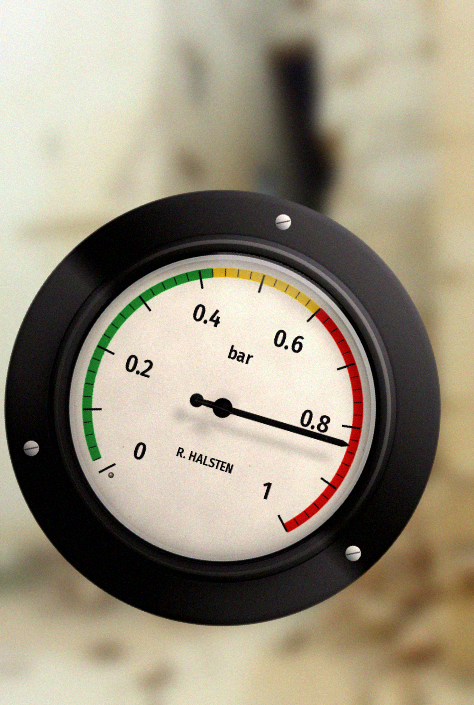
0.83 bar
